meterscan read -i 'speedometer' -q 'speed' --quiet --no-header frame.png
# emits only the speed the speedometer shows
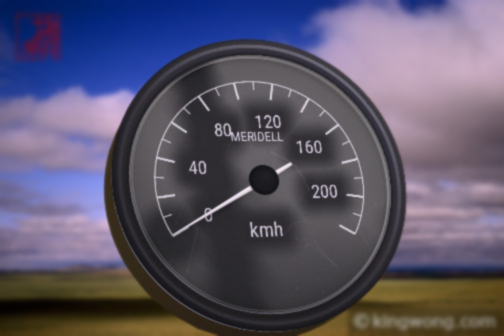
0 km/h
